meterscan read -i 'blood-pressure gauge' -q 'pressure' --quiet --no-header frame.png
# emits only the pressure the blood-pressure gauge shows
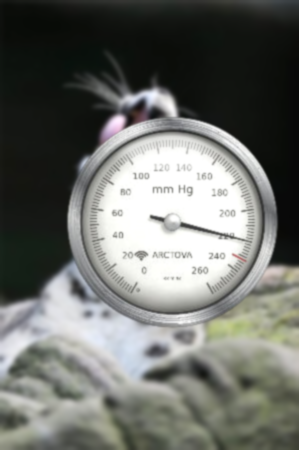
220 mmHg
